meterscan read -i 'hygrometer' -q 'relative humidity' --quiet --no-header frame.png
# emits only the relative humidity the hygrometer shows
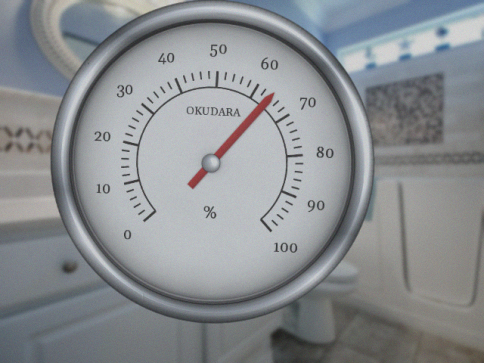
64 %
